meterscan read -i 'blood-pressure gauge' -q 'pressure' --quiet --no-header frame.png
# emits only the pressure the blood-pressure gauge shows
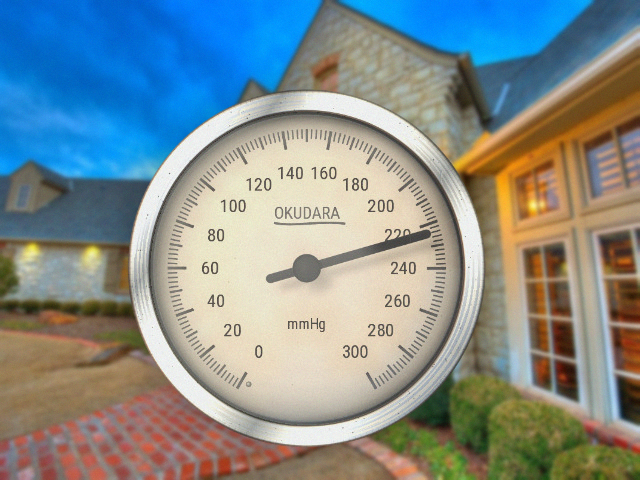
224 mmHg
